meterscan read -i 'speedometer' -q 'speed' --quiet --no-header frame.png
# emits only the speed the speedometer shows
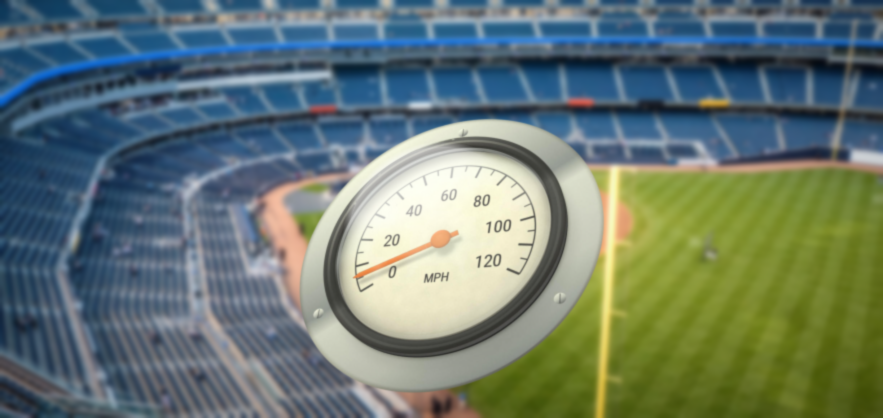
5 mph
